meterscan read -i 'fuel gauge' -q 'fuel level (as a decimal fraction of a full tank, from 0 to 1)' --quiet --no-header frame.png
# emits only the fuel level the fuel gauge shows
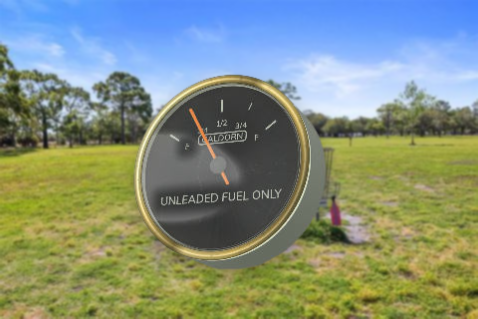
0.25
